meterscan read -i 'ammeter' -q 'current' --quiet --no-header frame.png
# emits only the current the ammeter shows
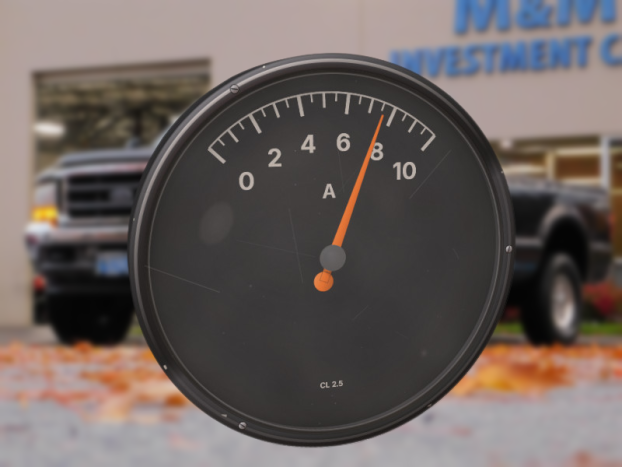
7.5 A
